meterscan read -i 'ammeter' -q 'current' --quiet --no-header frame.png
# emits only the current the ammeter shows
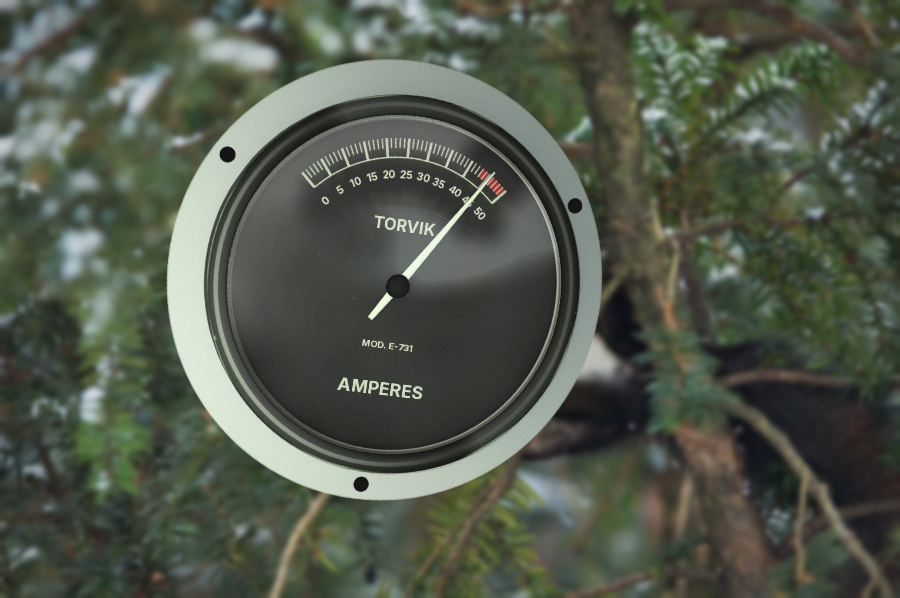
45 A
